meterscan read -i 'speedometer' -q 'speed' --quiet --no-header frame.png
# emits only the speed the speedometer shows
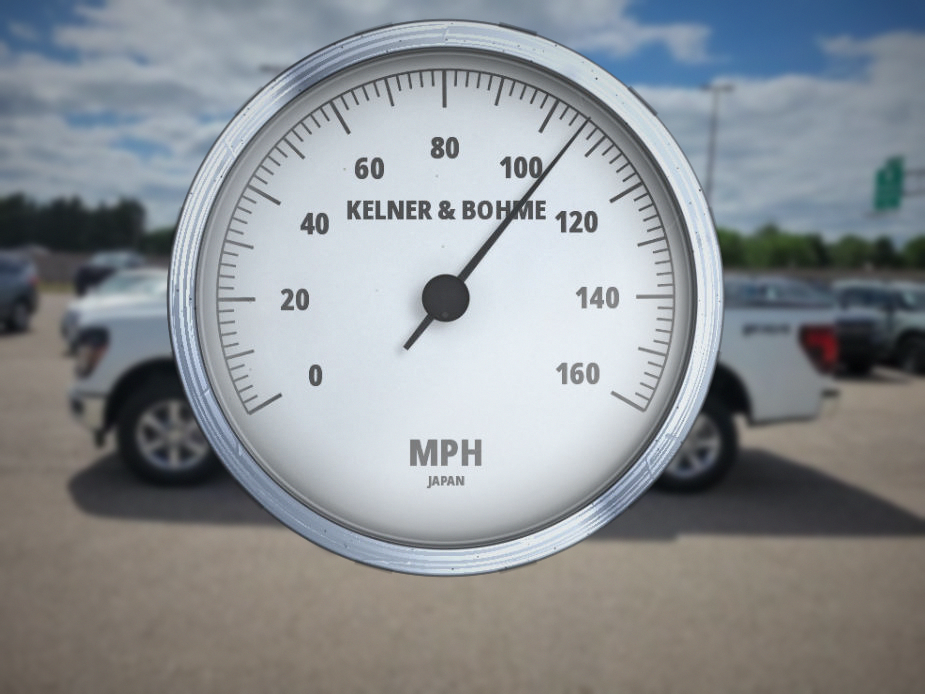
106 mph
